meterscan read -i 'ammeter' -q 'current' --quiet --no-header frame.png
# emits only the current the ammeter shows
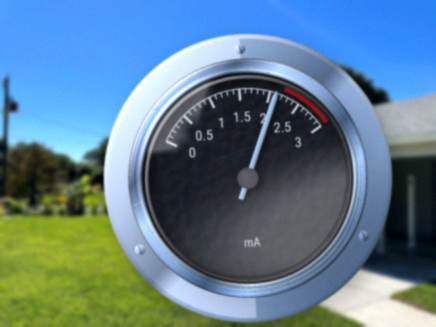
2.1 mA
